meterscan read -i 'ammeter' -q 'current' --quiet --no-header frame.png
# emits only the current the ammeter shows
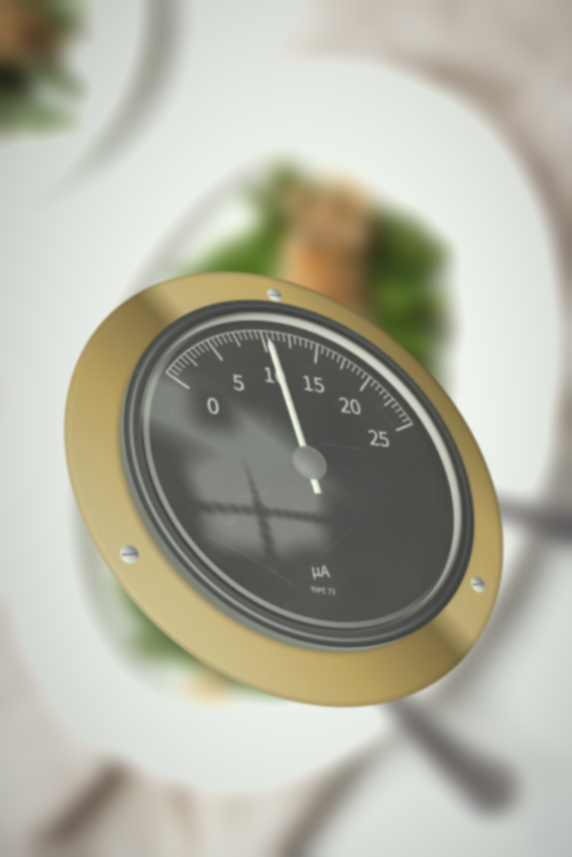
10 µA
